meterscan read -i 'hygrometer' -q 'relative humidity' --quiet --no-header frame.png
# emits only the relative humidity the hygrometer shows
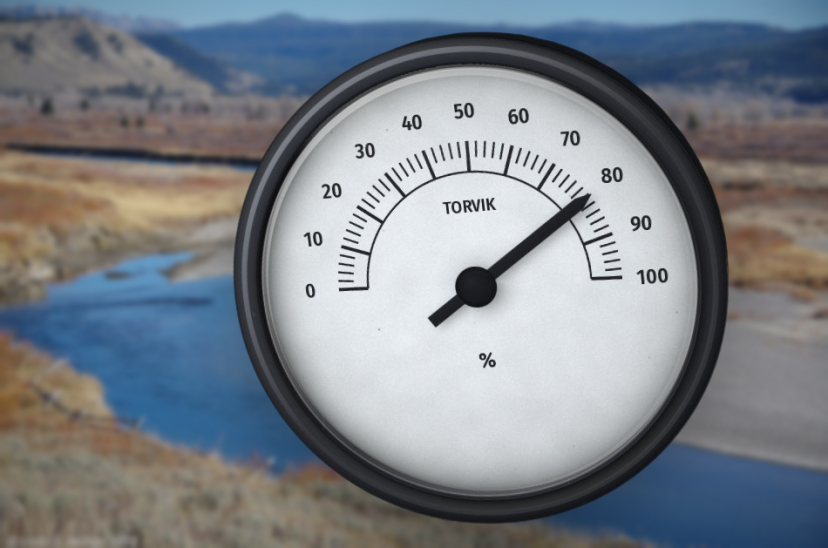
80 %
